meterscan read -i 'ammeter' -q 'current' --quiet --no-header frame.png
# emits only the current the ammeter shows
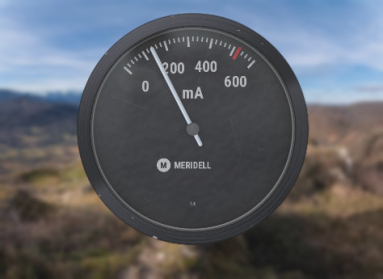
140 mA
